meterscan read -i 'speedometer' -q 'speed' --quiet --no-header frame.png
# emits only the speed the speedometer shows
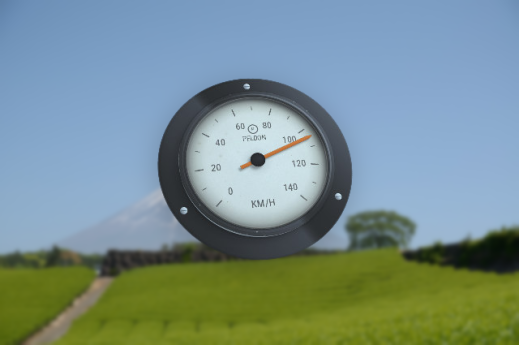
105 km/h
